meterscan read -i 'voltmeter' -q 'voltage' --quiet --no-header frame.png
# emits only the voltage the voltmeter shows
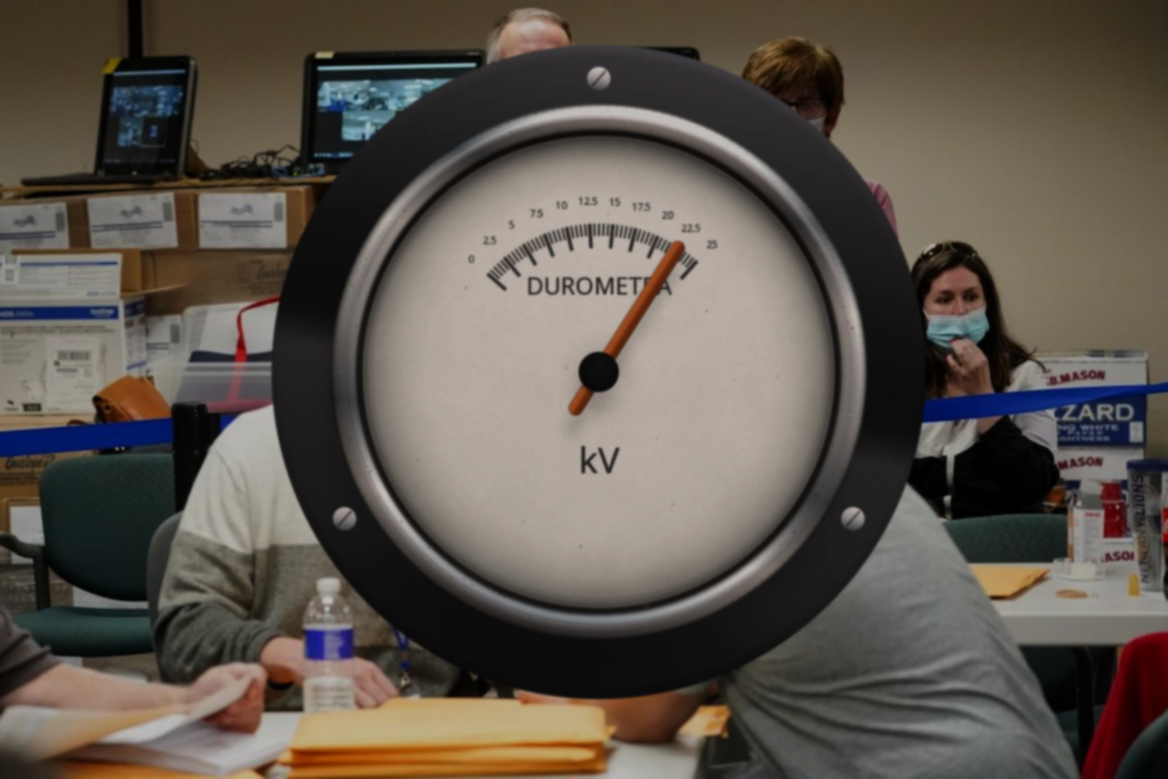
22.5 kV
